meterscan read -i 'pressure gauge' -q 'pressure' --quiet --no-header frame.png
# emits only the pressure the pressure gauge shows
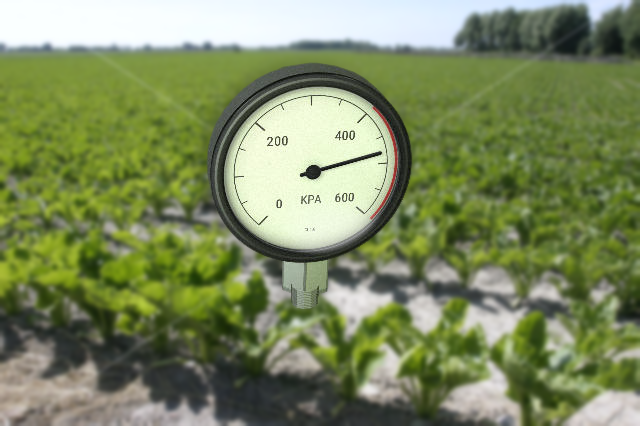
475 kPa
